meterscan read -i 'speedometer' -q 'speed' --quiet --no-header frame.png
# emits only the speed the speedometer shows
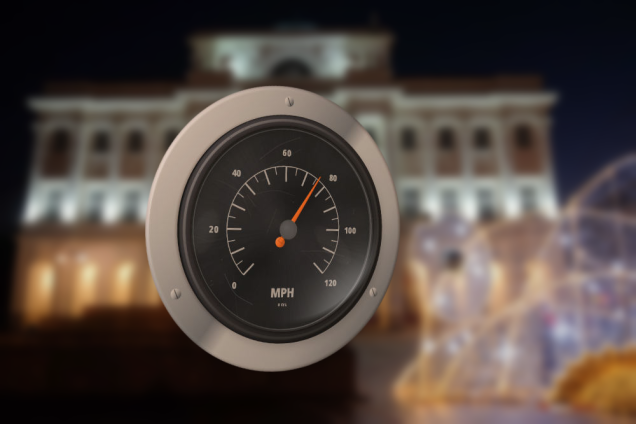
75 mph
